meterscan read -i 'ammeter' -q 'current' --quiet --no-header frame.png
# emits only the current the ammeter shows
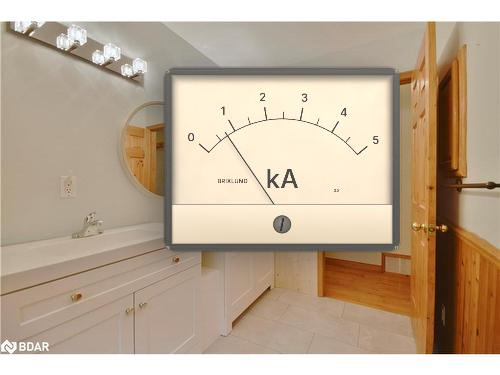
0.75 kA
